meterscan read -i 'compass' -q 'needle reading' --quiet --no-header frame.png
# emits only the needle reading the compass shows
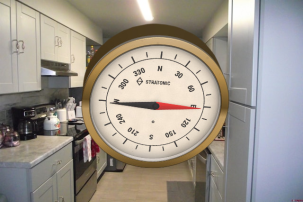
90 °
